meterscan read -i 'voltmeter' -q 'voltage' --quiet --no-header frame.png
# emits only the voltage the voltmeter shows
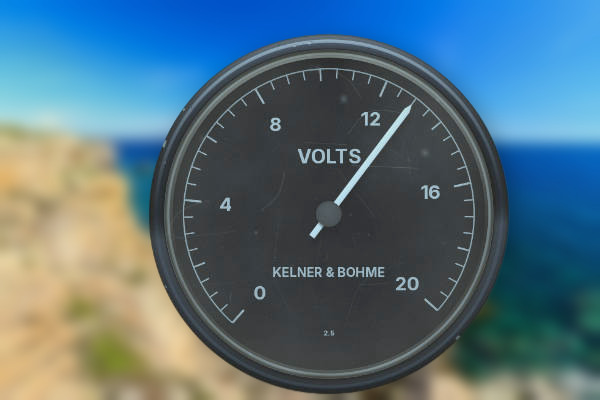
13 V
